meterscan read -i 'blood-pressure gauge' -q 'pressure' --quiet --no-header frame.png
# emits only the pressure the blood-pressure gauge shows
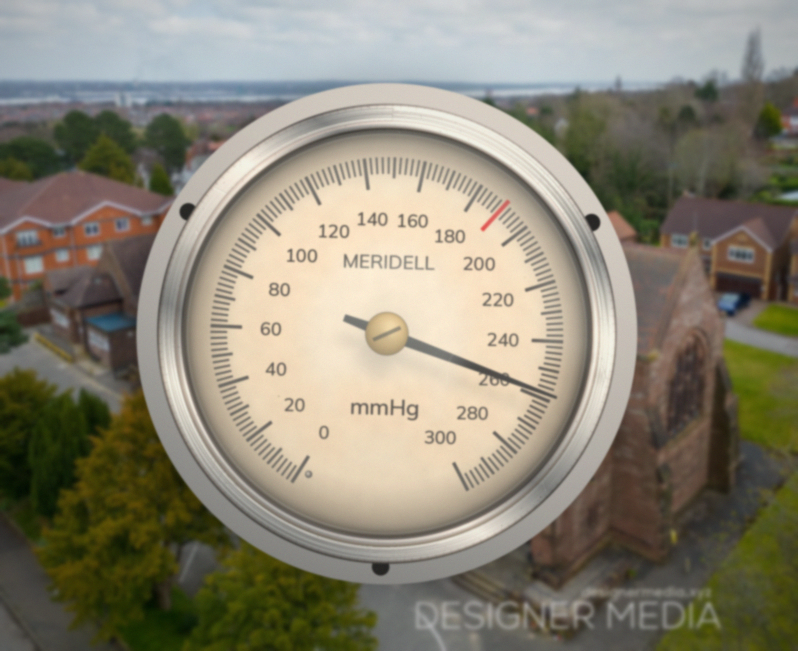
258 mmHg
